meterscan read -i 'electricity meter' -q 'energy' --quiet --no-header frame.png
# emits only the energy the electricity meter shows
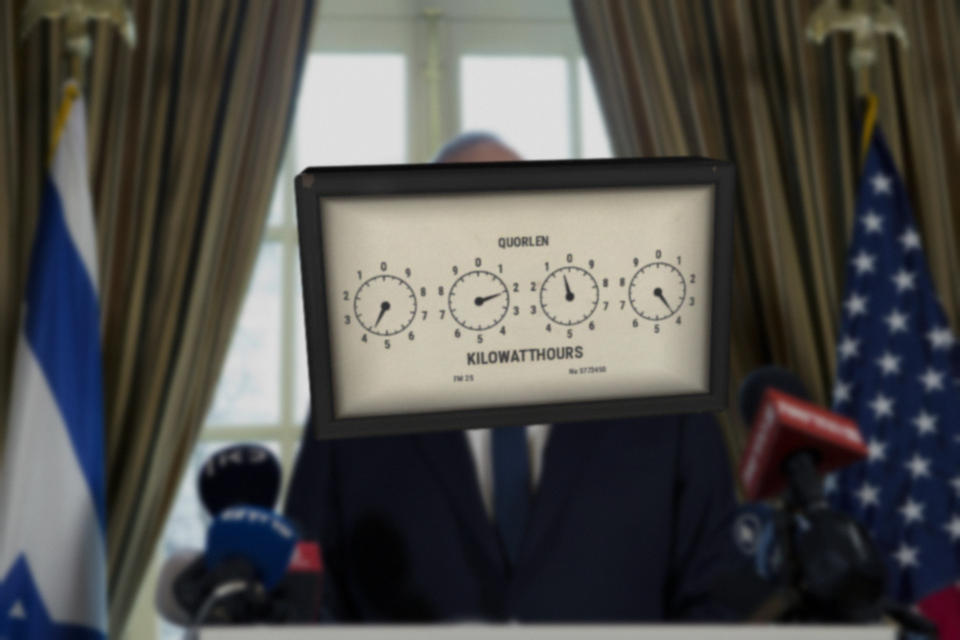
4204 kWh
